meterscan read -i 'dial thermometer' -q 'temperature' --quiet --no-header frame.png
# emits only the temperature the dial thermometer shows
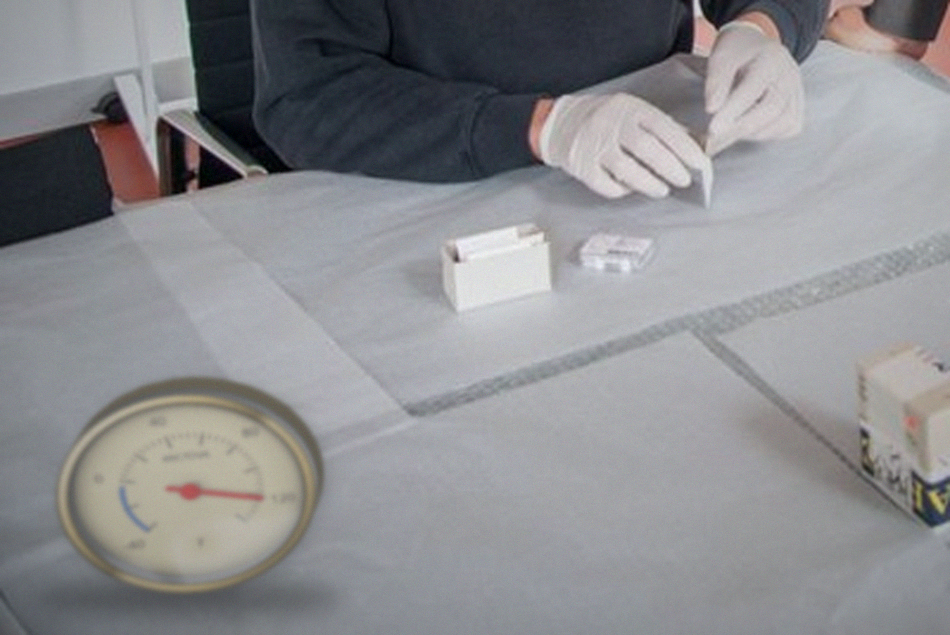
120 °F
